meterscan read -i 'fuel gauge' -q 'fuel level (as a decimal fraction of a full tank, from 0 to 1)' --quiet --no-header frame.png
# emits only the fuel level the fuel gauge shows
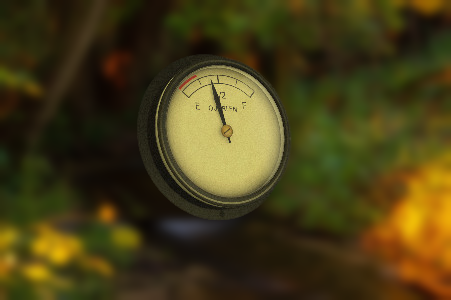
0.375
